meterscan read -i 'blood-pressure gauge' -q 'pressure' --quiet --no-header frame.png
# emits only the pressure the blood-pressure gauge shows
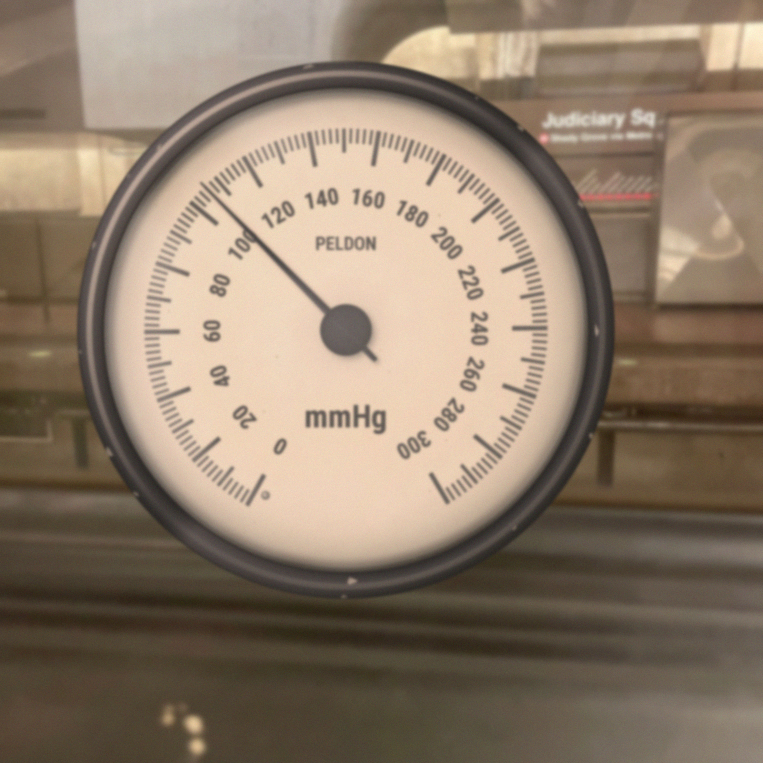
106 mmHg
